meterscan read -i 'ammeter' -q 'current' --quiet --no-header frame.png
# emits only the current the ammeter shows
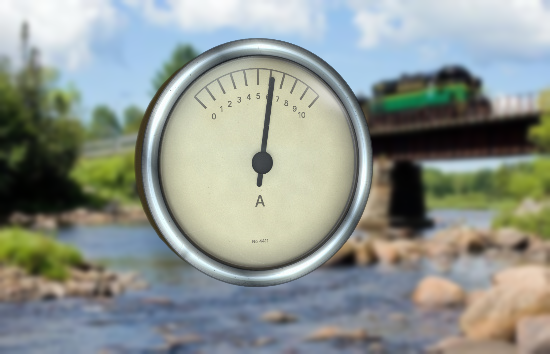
6 A
